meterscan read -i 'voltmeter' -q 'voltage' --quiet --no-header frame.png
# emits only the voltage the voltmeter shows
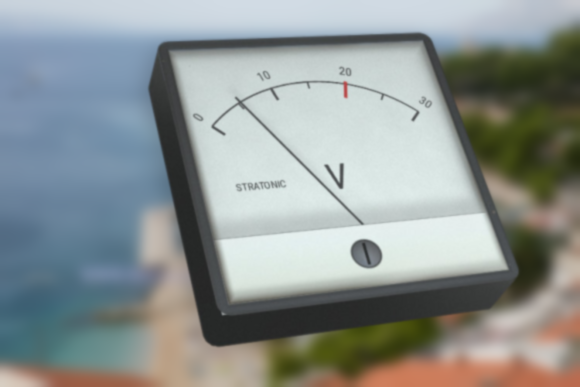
5 V
